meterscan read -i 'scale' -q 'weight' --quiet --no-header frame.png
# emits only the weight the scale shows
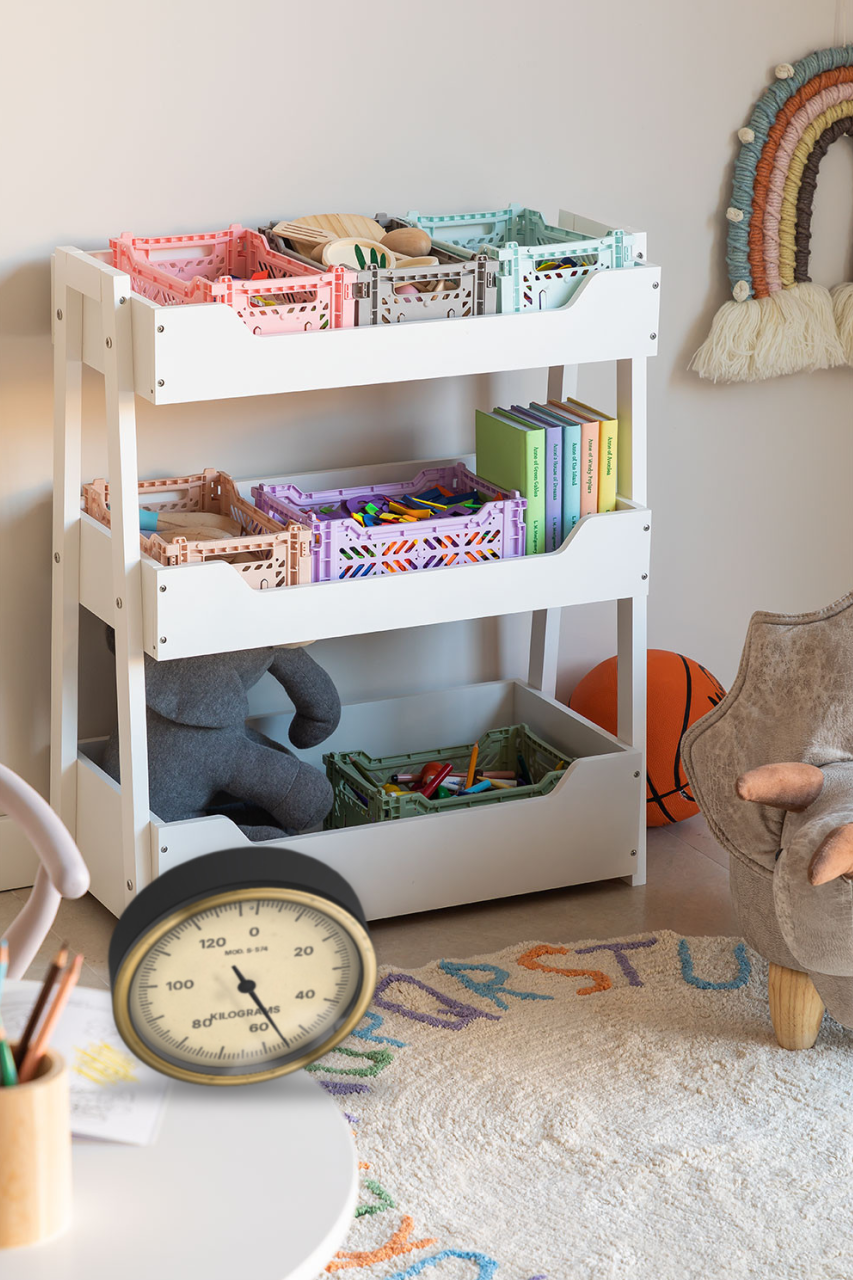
55 kg
